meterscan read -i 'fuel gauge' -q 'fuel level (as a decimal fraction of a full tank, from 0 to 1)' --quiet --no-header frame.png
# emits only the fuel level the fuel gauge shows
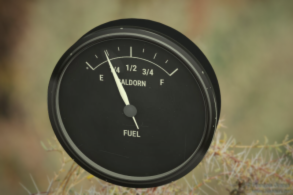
0.25
